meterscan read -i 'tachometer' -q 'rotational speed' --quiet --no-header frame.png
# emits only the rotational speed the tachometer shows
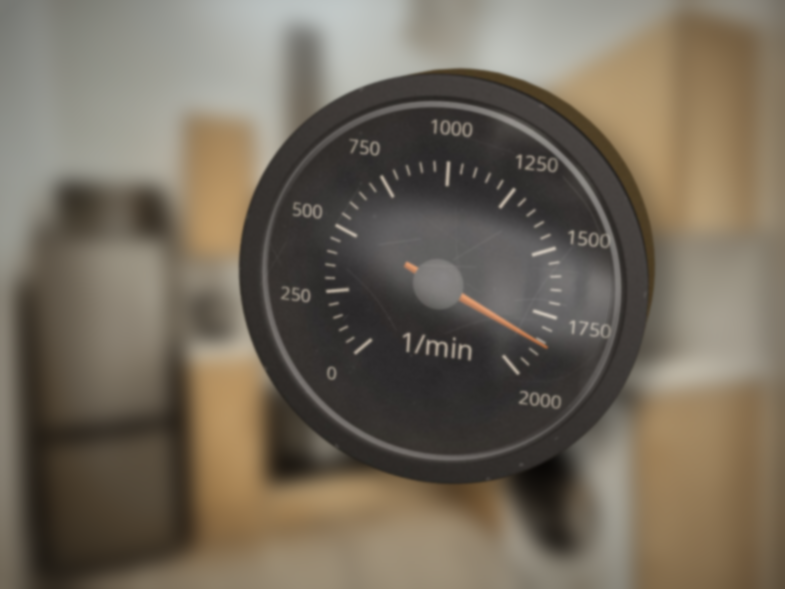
1850 rpm
